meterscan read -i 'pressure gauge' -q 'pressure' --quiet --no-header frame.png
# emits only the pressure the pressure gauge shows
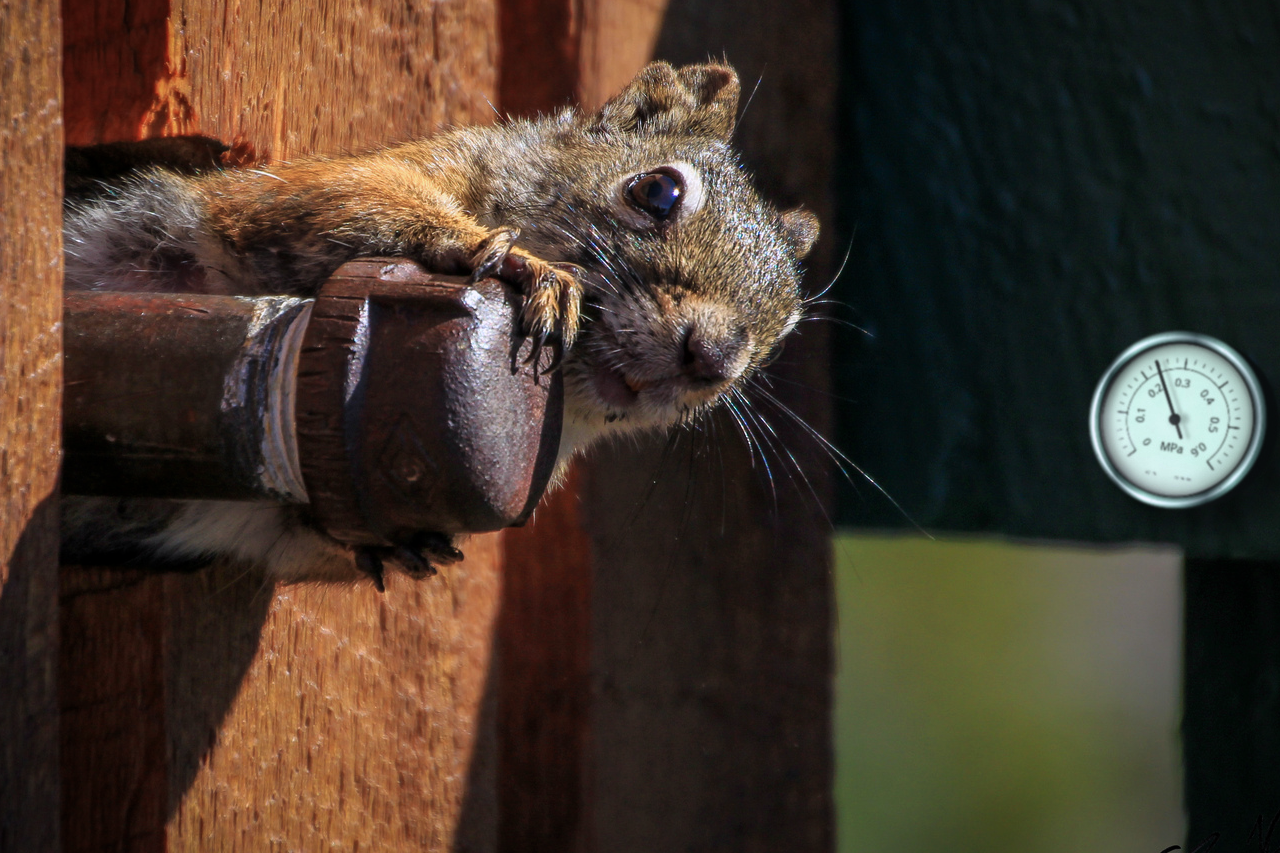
0.24 MPa
